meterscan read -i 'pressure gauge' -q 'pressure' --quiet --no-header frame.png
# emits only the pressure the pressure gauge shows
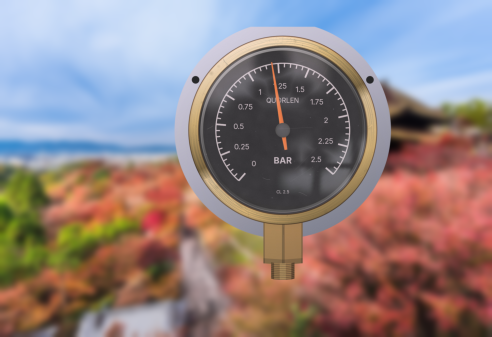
1.2 bar
